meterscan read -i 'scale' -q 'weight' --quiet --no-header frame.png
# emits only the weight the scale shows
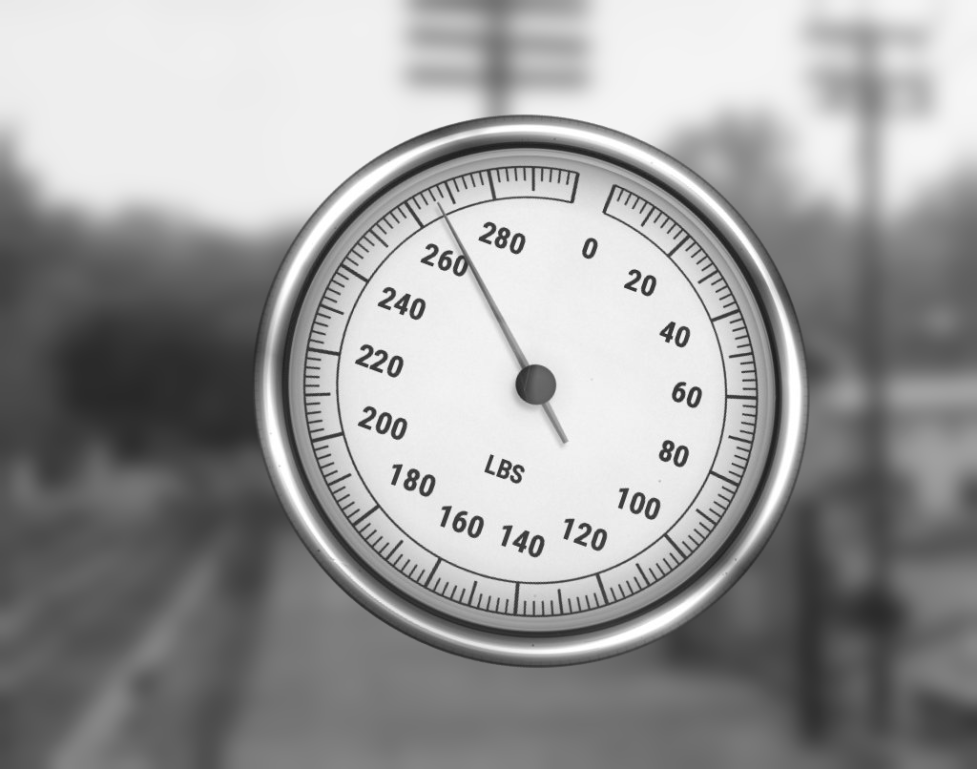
266 lb
